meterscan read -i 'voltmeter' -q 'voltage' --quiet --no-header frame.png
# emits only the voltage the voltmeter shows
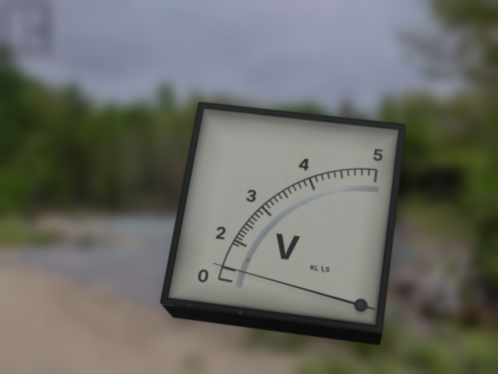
1 V
